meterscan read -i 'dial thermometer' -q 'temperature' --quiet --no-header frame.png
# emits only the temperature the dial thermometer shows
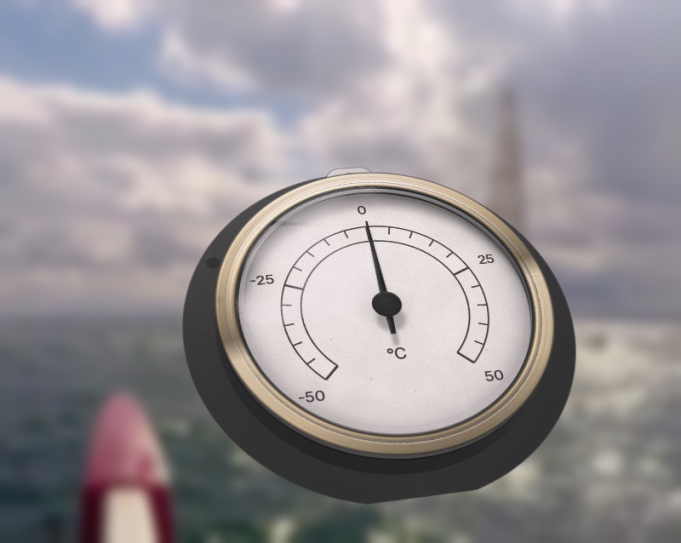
0 °C
